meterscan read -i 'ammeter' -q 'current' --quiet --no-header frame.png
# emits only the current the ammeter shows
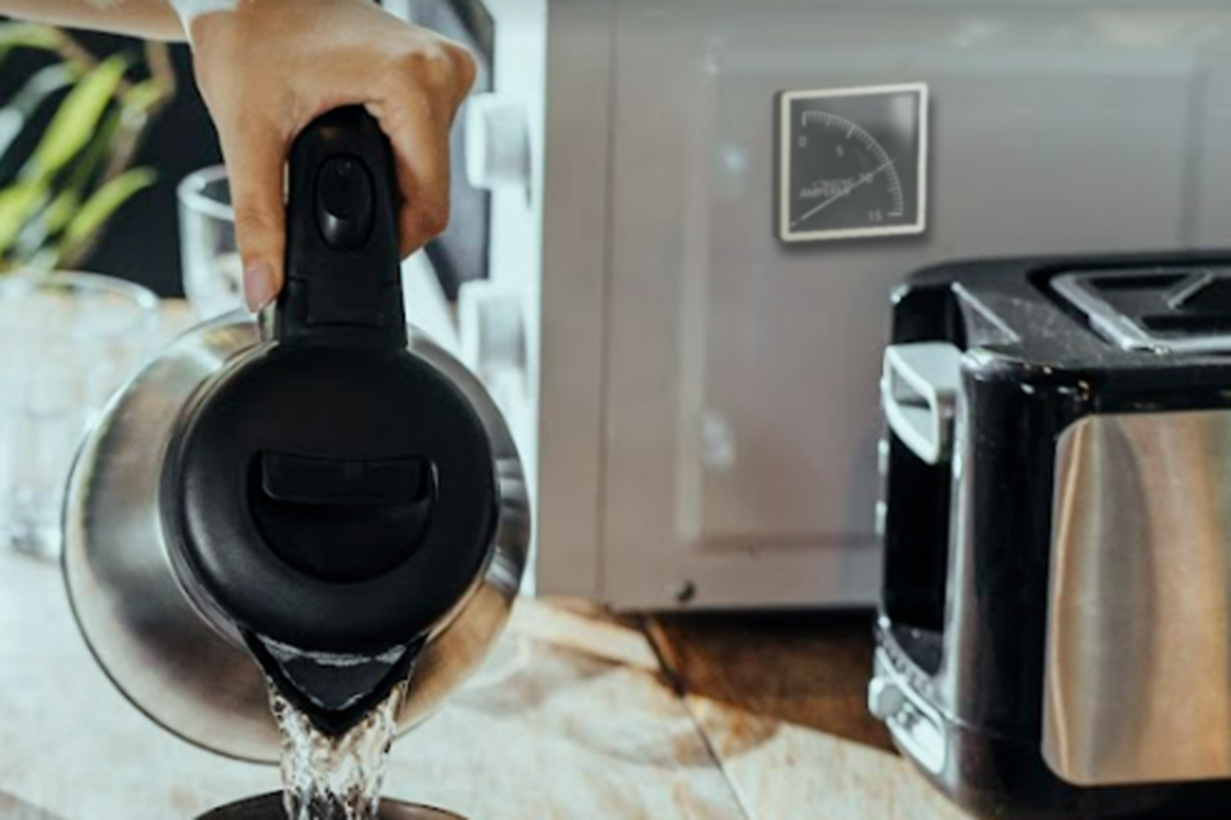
10 A
